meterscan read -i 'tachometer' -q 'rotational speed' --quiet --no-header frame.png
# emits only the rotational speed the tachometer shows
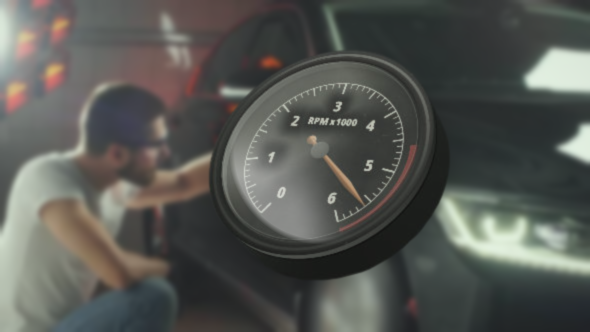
5600 rpm
